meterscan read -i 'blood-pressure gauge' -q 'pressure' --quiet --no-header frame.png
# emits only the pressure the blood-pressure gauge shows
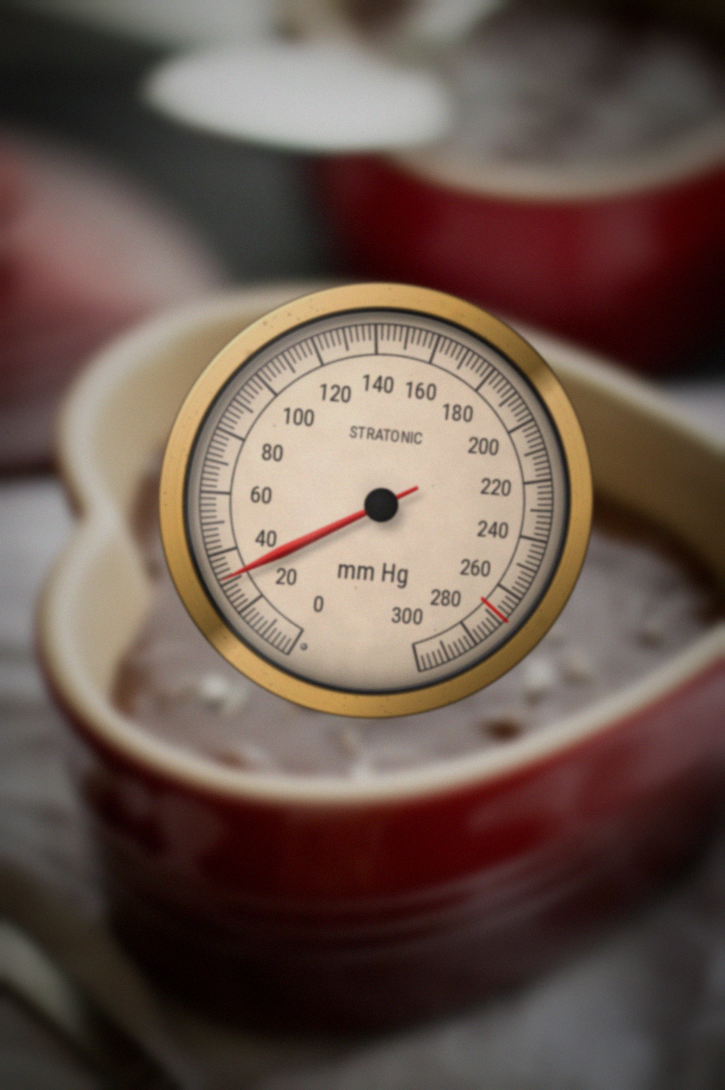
32 mmHg
